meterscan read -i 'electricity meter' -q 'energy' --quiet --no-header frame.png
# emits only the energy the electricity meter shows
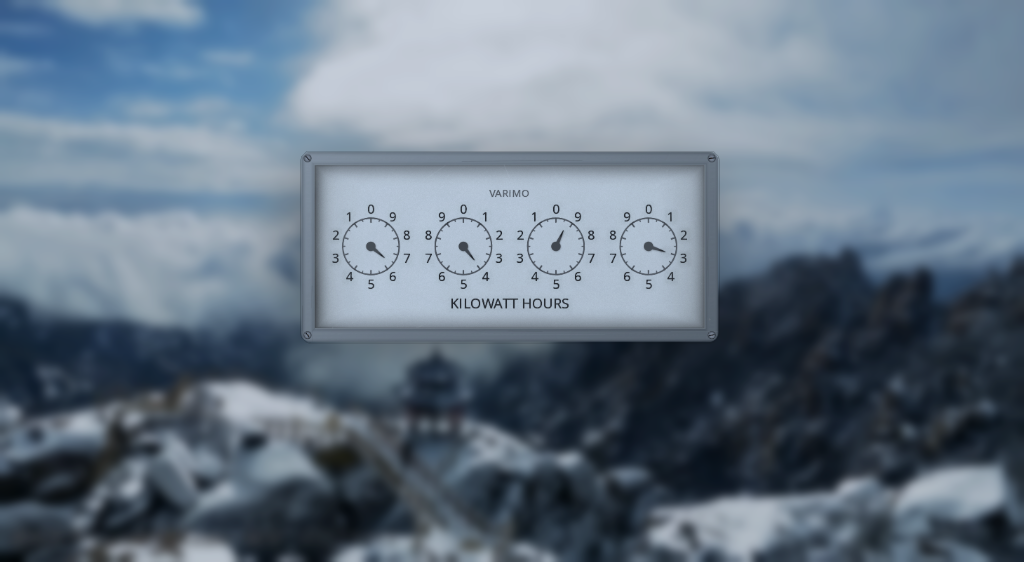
6393 kWh
